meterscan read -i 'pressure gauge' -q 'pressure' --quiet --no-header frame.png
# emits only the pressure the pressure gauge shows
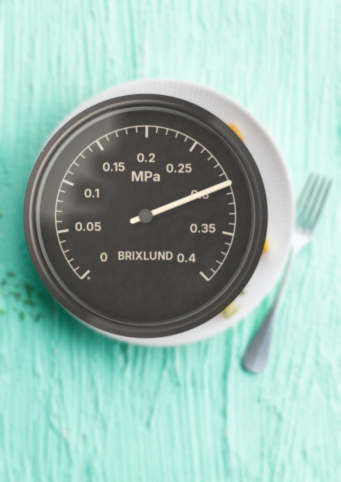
0.3 MPa
